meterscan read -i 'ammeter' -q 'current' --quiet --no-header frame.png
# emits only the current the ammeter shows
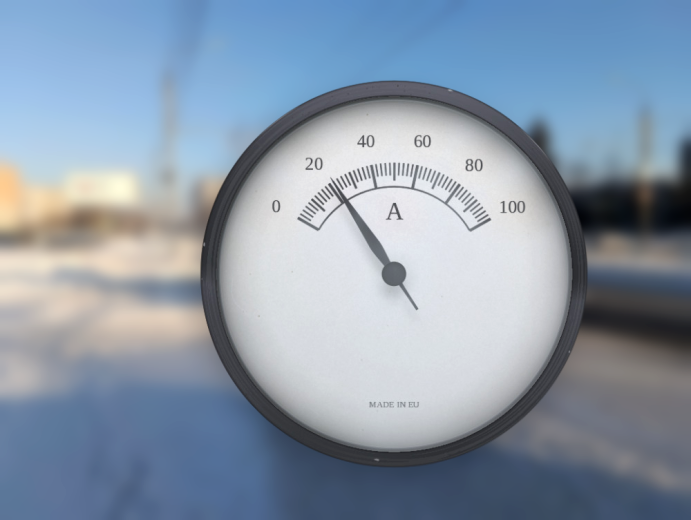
22 A
